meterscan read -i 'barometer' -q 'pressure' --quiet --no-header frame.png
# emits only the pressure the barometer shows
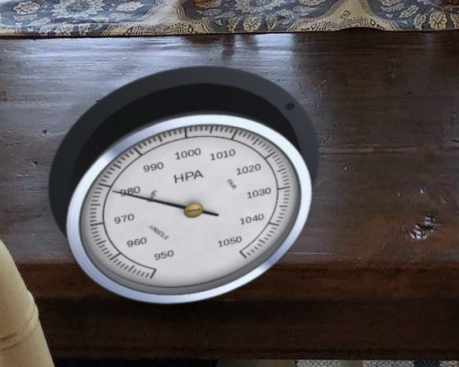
980 hPa
